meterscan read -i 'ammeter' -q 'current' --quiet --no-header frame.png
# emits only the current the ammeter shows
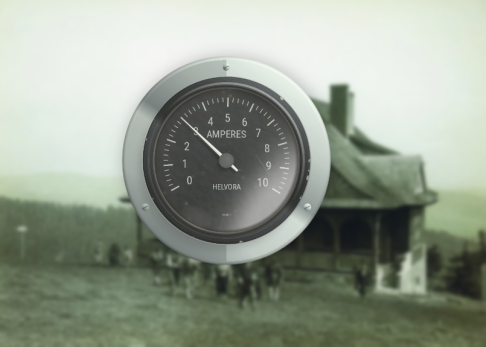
3 A
